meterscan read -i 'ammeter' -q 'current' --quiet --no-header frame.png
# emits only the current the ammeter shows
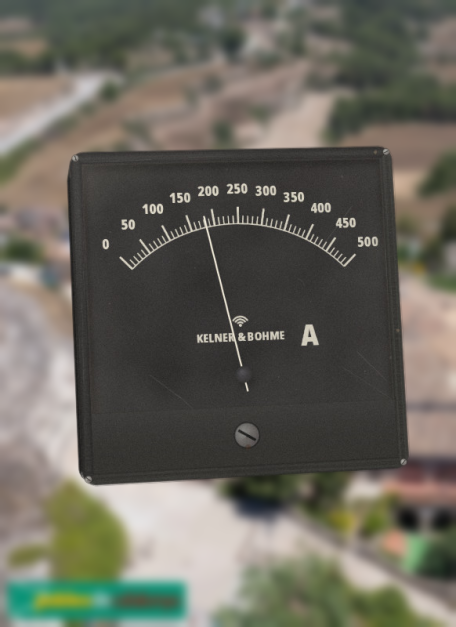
180 A
